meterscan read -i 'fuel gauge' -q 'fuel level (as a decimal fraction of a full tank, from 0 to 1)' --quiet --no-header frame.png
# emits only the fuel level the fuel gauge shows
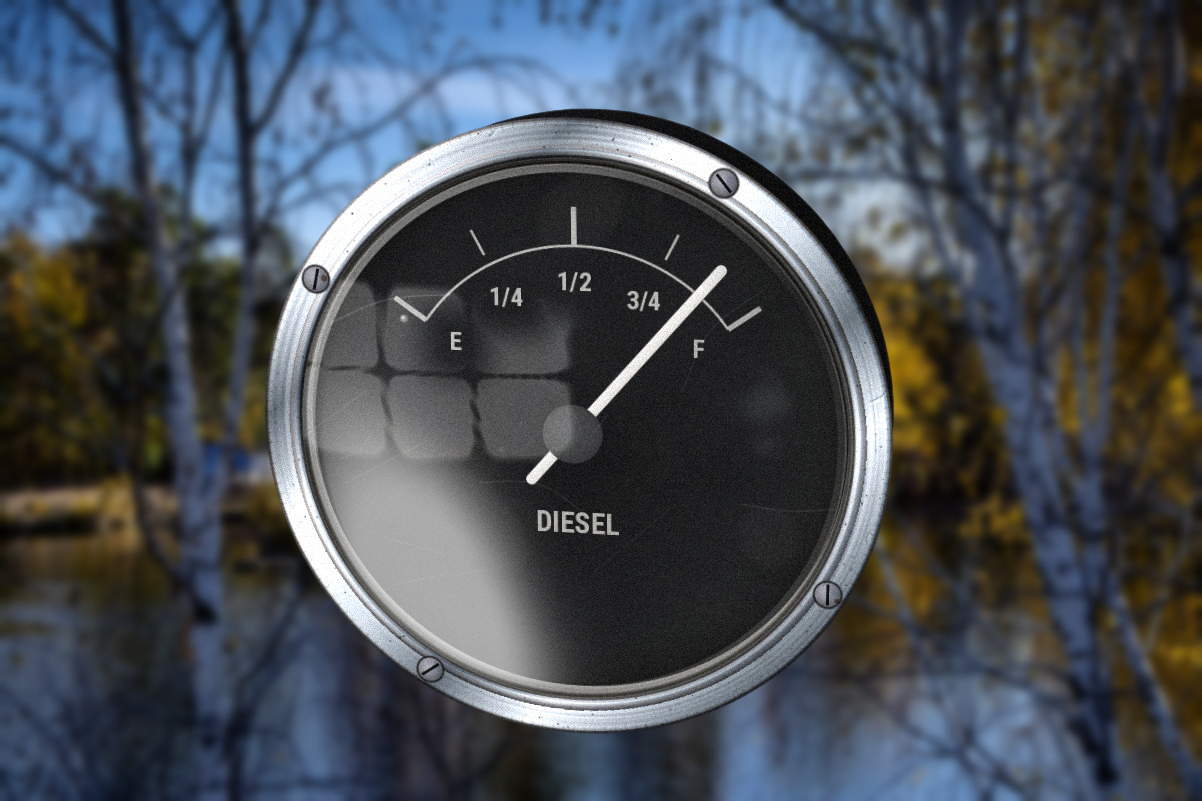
0.875
